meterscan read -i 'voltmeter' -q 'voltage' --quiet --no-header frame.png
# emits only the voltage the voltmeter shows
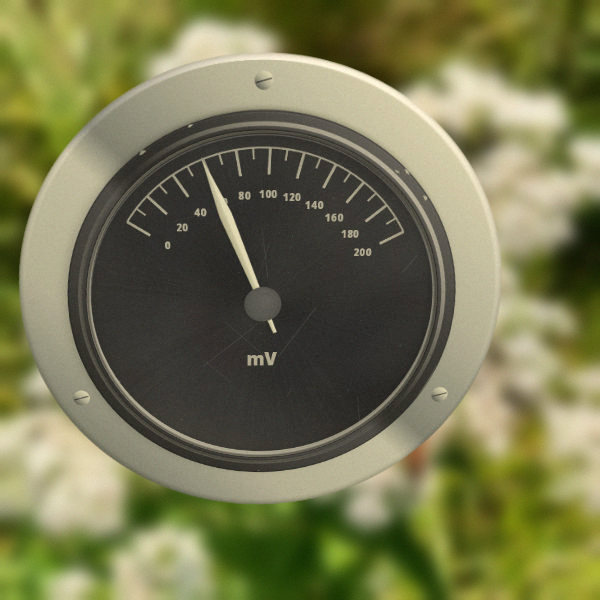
60 mV
